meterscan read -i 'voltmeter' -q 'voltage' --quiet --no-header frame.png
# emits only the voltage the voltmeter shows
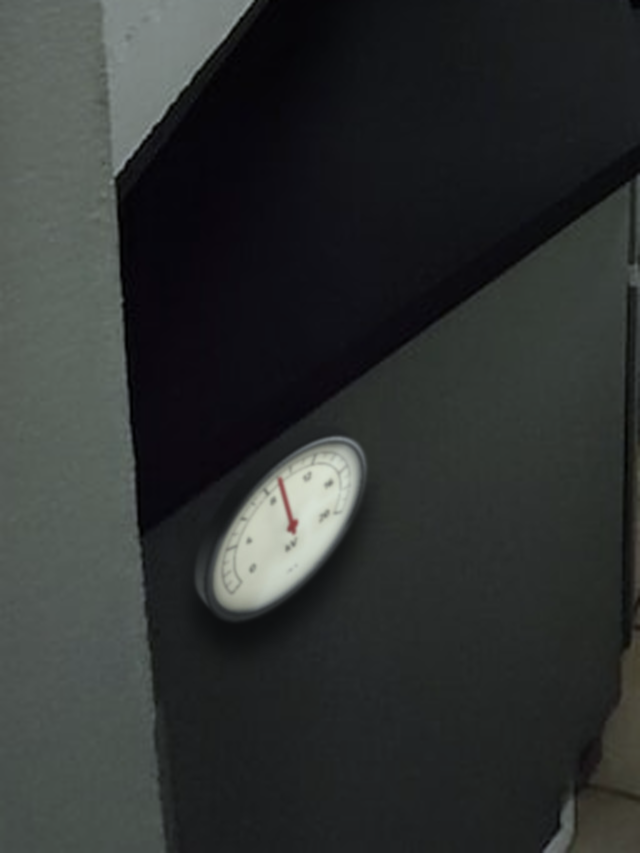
9 kV
